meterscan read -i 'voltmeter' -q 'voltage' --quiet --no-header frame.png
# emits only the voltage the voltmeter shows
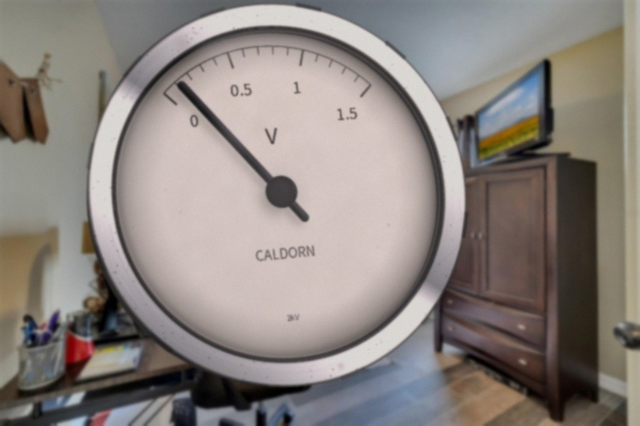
0.1 V
